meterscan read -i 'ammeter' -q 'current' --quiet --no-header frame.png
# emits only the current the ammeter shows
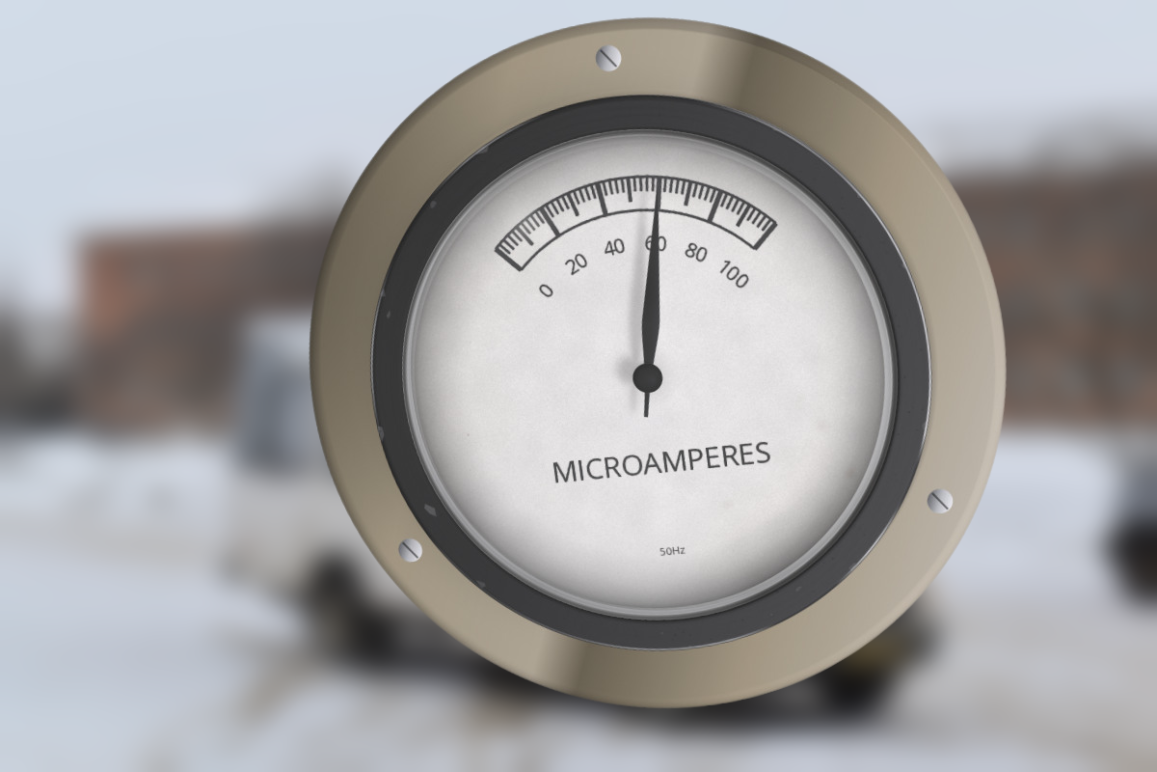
60 µA
